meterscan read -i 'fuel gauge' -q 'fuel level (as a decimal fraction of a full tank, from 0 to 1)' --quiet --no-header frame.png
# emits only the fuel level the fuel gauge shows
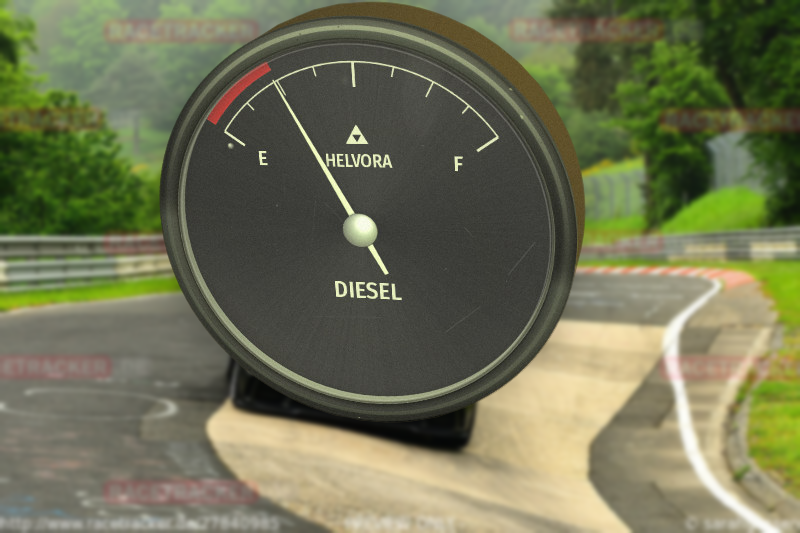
0.25
